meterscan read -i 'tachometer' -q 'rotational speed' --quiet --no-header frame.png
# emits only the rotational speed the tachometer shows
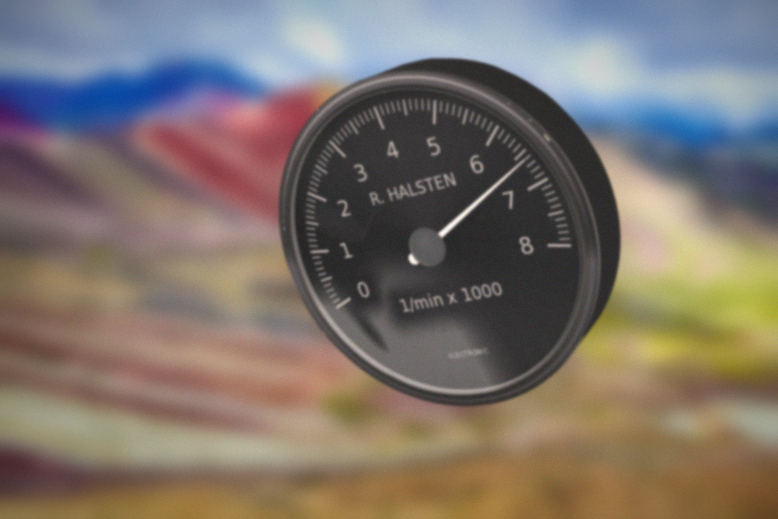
6600 rpm
